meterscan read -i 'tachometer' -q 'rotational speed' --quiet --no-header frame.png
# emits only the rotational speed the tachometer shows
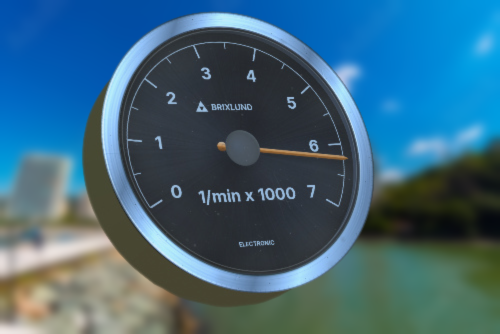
6250 rpm
